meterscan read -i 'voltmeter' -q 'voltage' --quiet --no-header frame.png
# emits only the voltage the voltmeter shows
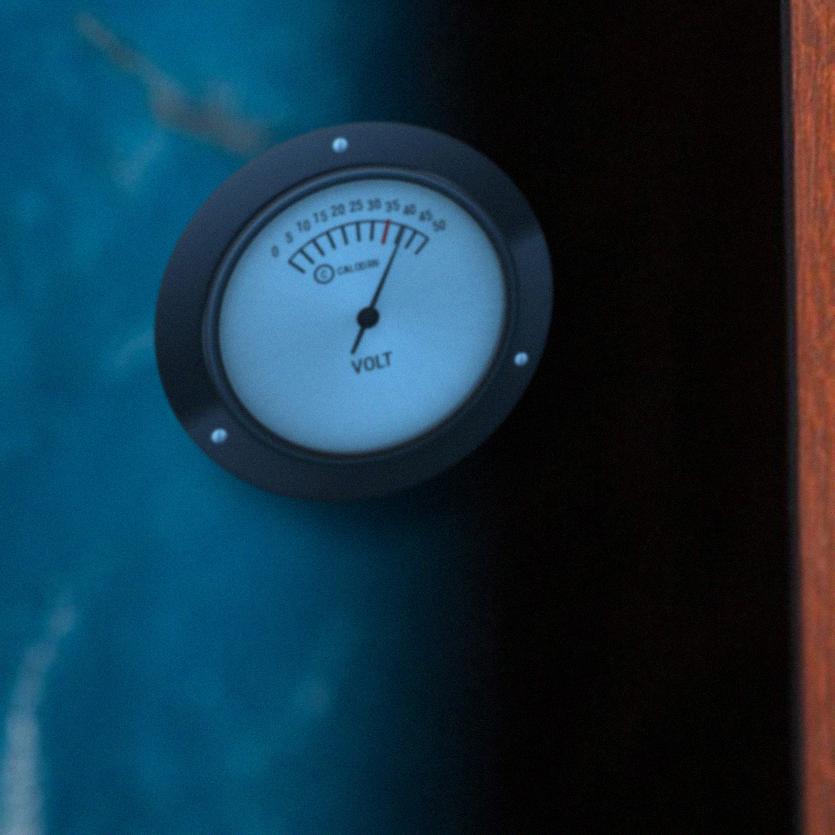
40 V
